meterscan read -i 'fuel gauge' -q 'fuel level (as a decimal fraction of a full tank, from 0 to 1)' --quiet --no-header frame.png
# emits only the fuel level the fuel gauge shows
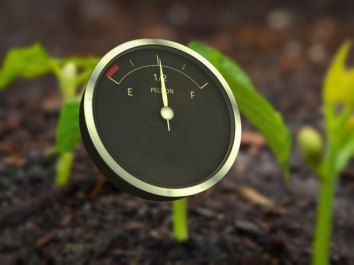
0.5
